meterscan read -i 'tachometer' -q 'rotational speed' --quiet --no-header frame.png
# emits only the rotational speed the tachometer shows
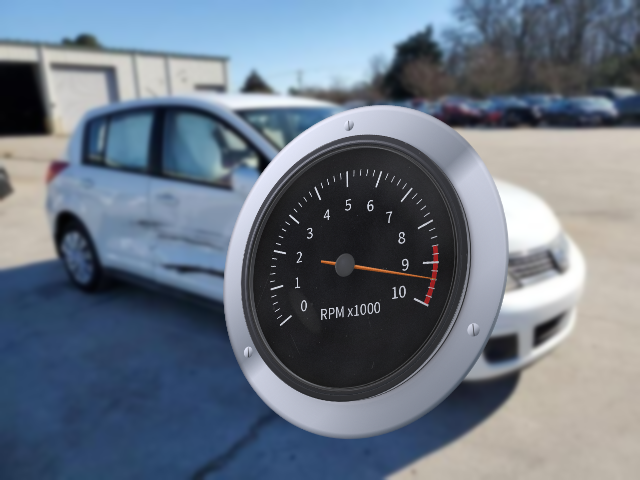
9400 rpm
